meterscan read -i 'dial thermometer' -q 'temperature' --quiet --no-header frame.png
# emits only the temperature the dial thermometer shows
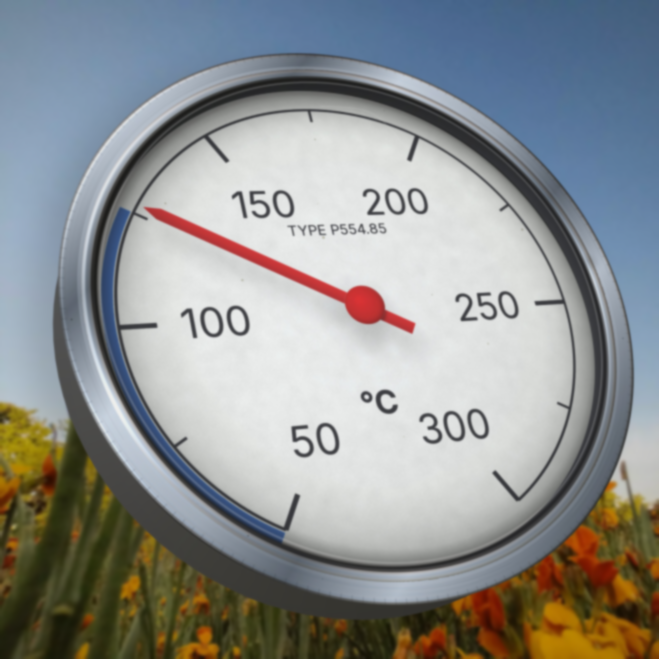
125 °C
